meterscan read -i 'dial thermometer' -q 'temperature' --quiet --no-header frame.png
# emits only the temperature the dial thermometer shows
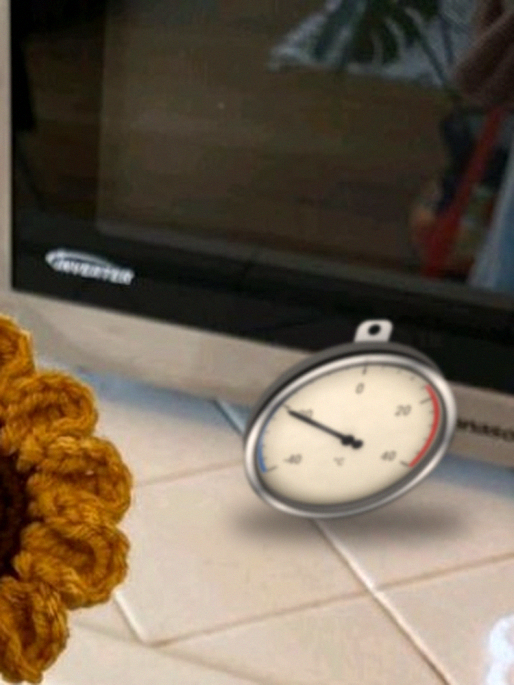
-20 °C
